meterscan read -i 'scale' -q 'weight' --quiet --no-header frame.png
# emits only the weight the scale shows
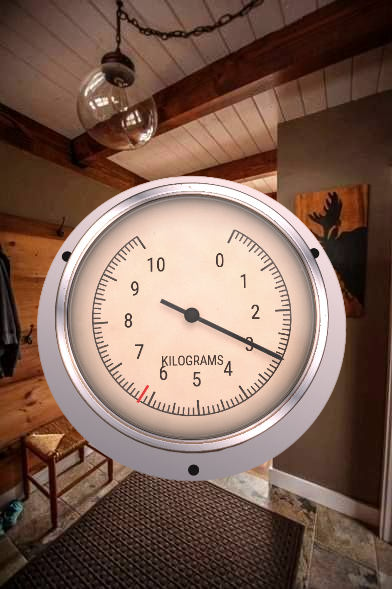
3 kg
